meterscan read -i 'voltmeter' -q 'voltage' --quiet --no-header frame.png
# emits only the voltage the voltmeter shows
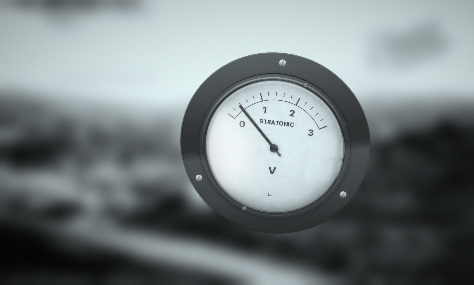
0.4 V
